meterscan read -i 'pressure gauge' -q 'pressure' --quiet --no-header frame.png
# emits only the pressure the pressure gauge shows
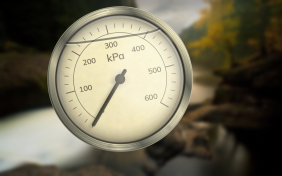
0 kPa
